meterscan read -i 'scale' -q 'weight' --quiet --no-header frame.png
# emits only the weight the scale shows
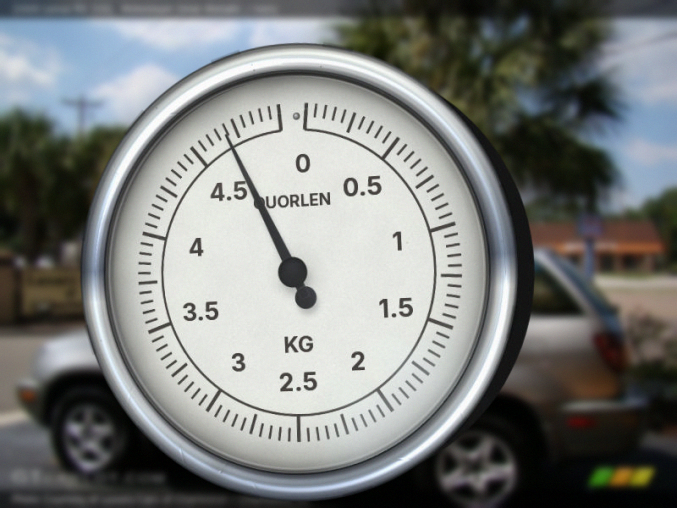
4.7 kg
